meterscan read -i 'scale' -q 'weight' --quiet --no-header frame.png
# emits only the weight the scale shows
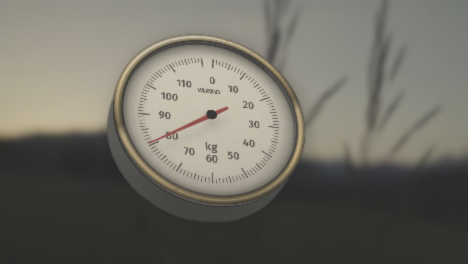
80 kg
